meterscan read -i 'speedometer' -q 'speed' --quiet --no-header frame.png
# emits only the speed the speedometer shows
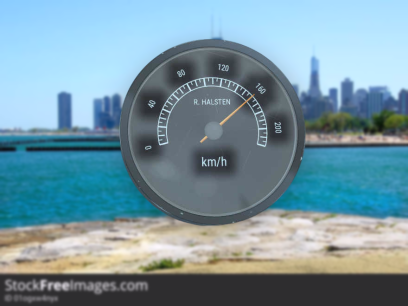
160 km/h
